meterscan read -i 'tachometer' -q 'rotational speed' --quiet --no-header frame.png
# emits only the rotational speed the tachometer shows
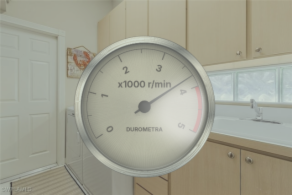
3750 rpm
